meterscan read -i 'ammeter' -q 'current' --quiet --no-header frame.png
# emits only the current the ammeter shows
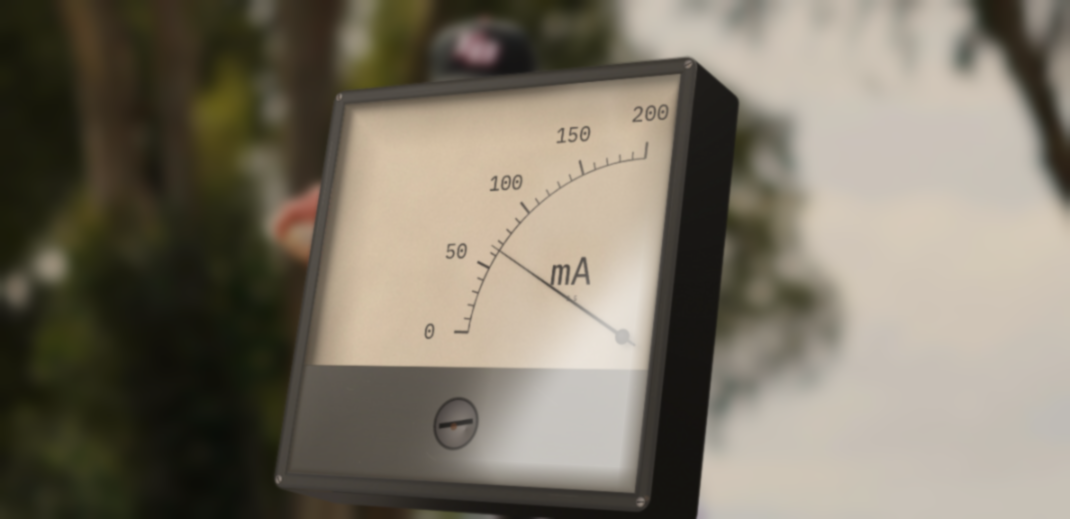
65 mA
